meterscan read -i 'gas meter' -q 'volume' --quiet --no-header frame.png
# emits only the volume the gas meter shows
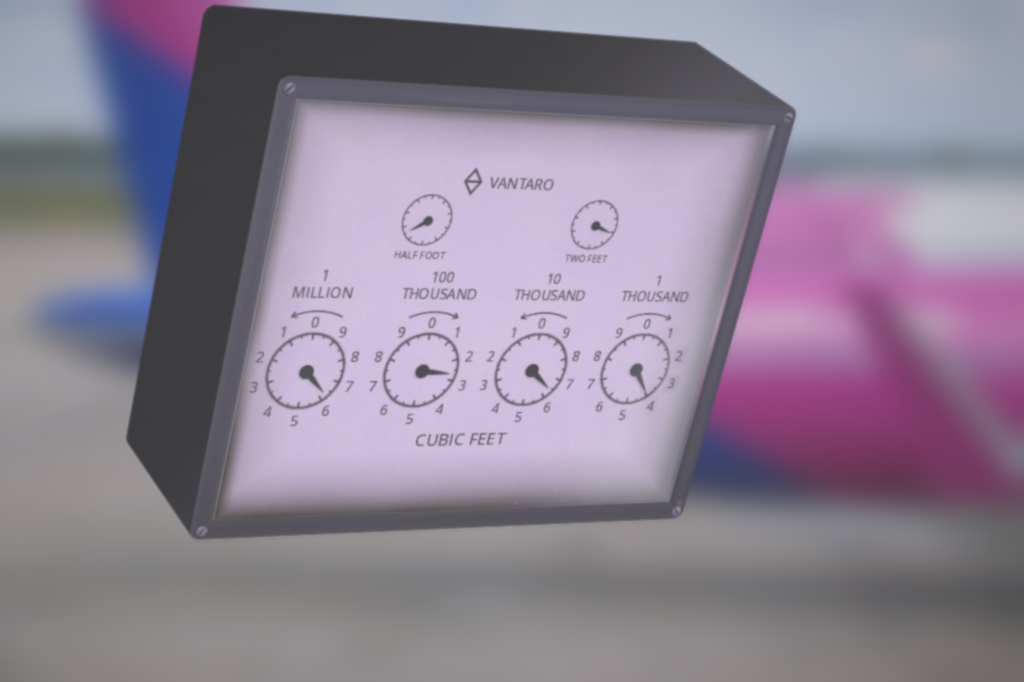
626400 ft³
